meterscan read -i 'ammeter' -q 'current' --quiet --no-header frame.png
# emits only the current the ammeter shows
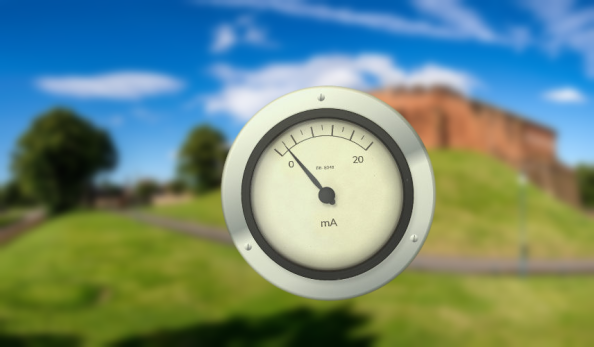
2 mA
